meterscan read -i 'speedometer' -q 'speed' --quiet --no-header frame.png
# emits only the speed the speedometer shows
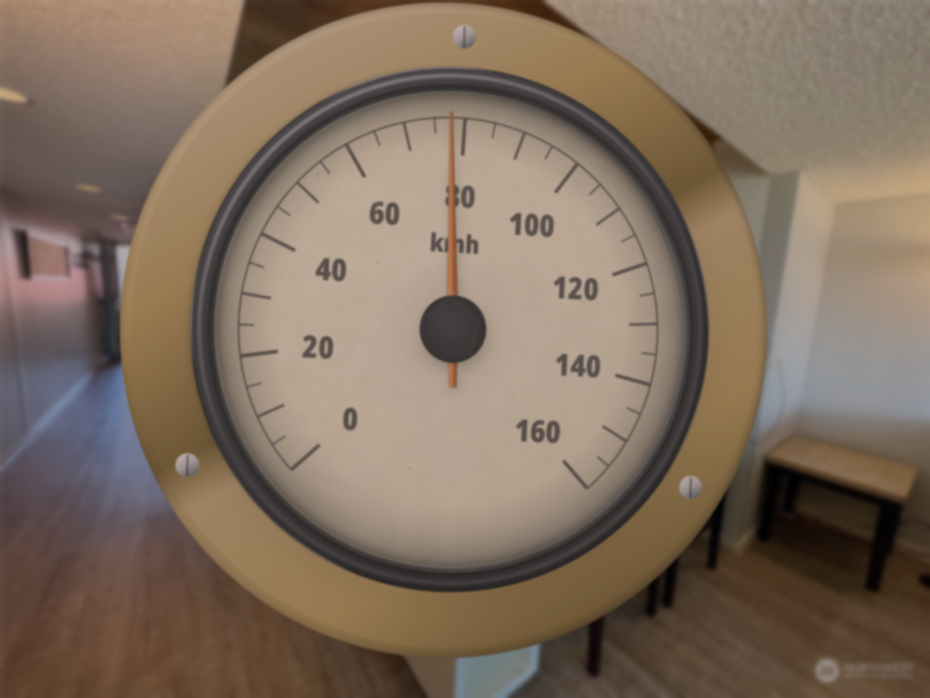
77.5 km/h
